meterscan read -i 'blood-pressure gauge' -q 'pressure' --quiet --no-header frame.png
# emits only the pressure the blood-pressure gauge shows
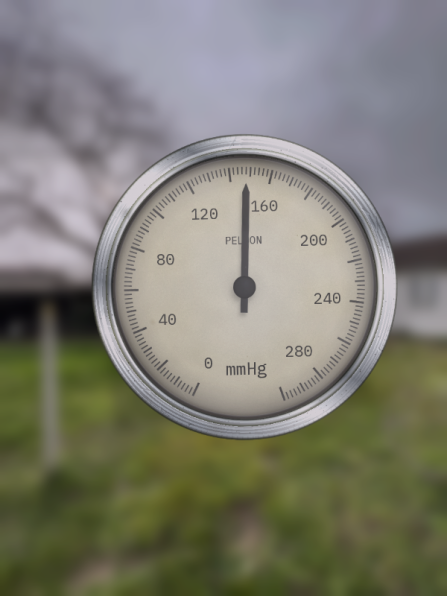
148 mmHg
